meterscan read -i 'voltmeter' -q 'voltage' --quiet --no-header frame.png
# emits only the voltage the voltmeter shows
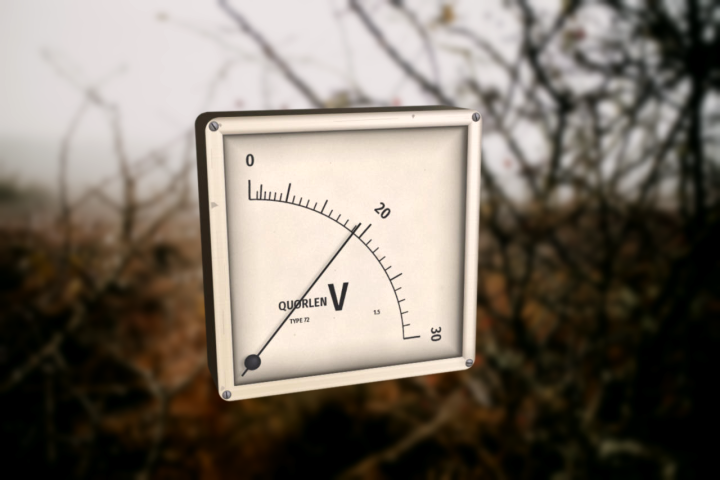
19 V
